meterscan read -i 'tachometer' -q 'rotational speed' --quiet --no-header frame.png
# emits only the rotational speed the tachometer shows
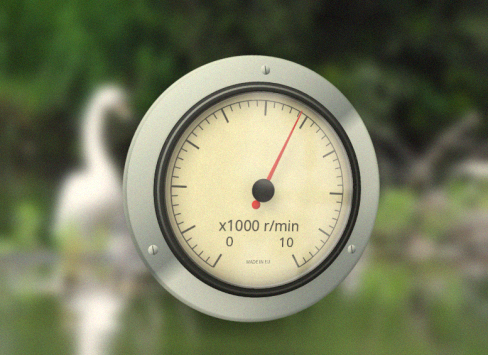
5800 rpm
